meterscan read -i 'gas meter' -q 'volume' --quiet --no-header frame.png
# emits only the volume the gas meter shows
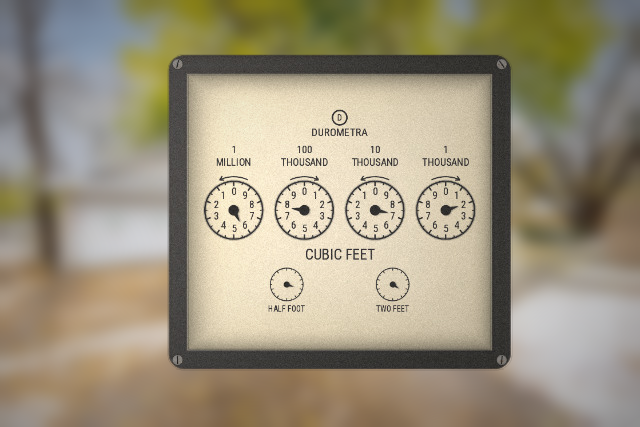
577200 ft³
